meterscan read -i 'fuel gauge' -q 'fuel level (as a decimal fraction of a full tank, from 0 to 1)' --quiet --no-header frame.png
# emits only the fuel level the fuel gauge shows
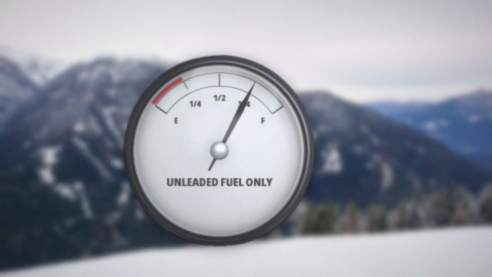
0.75
